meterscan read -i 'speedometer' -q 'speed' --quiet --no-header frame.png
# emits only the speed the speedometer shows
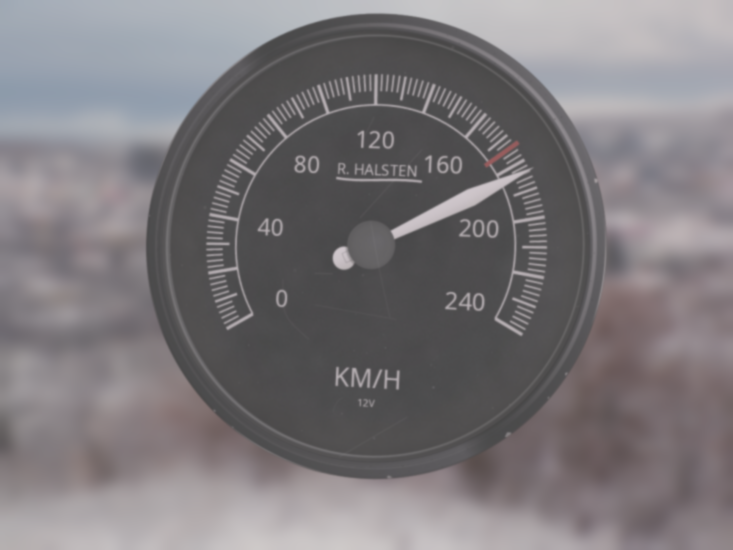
184 km/h
